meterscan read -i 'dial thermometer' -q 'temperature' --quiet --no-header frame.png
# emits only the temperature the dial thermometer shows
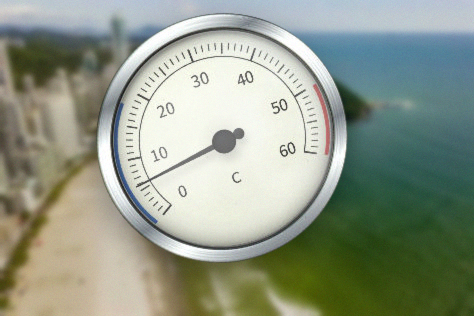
6 °C
